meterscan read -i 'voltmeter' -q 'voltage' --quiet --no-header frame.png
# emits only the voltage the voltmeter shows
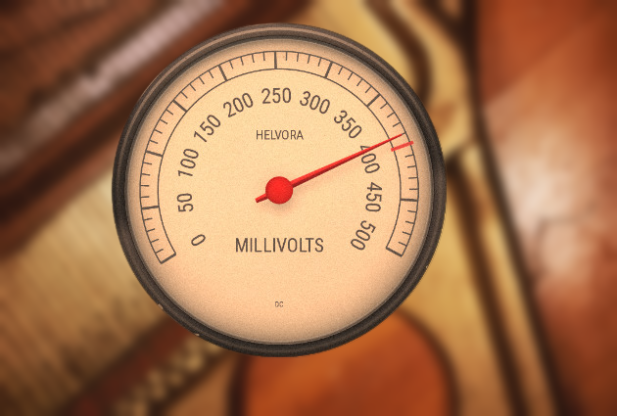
390 mV
